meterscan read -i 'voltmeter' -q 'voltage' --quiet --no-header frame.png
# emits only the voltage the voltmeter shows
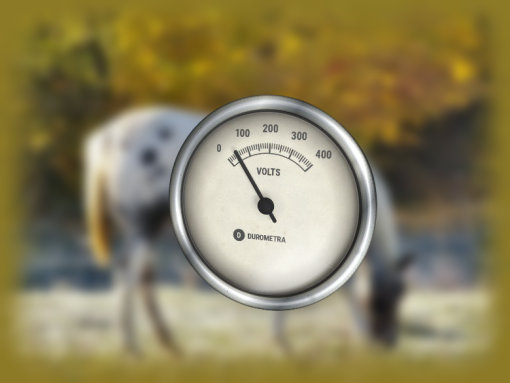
50 V
